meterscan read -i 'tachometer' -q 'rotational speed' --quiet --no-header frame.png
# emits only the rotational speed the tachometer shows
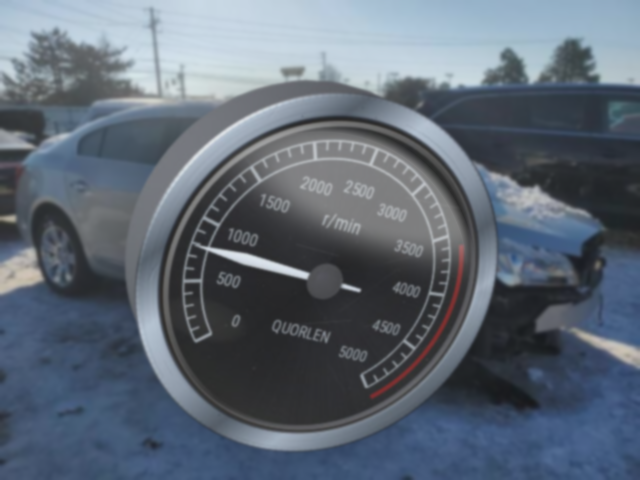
800 rpm
